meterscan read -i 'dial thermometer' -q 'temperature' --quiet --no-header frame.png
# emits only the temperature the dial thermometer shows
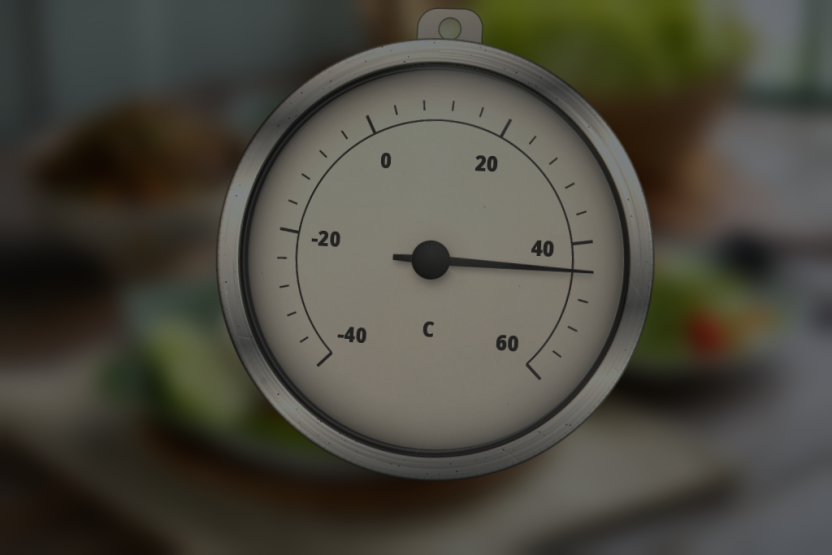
44 °C
